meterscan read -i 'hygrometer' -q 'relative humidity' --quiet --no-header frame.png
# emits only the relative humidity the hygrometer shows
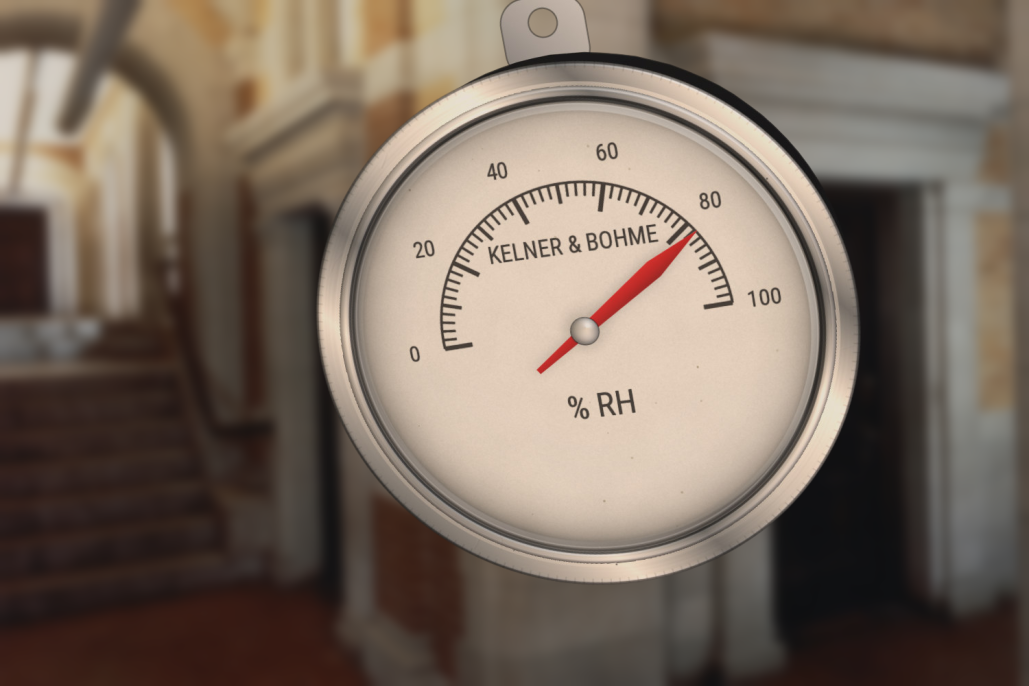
82 %
